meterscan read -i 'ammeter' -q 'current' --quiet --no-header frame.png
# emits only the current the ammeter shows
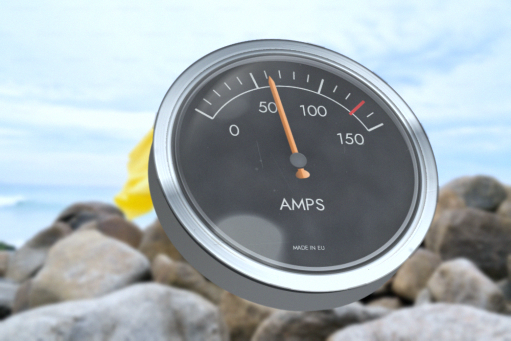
60 A
